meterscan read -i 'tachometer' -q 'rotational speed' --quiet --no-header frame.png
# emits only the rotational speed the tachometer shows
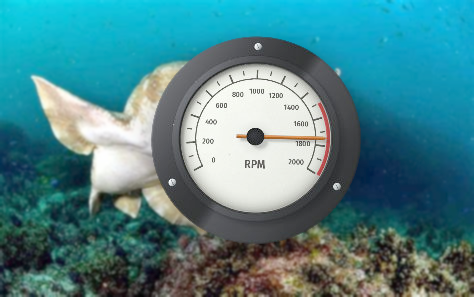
1750 rpm
